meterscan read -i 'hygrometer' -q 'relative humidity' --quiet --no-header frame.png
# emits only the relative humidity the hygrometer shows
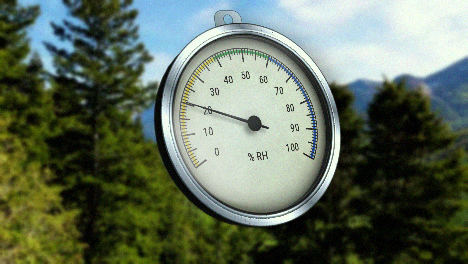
20 %
